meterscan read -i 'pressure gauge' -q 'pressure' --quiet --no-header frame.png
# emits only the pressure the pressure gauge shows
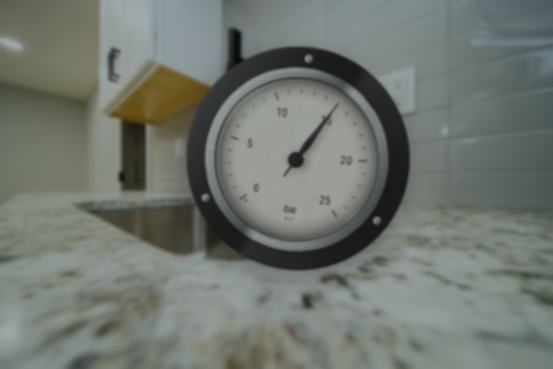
15 bar
